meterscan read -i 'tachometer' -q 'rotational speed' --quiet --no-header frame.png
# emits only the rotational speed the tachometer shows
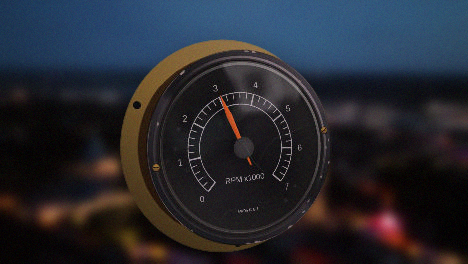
3000 rpm
